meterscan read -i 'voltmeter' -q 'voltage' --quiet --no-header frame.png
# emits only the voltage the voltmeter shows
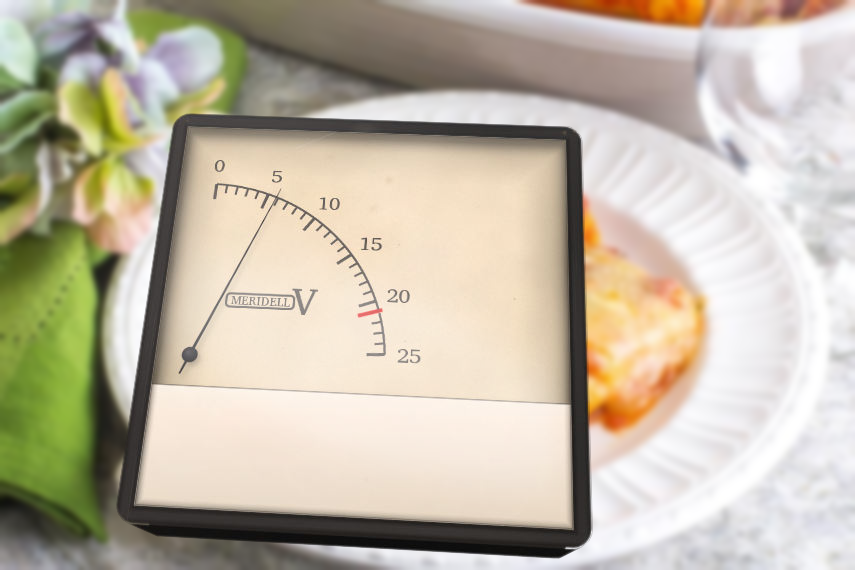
6 V
